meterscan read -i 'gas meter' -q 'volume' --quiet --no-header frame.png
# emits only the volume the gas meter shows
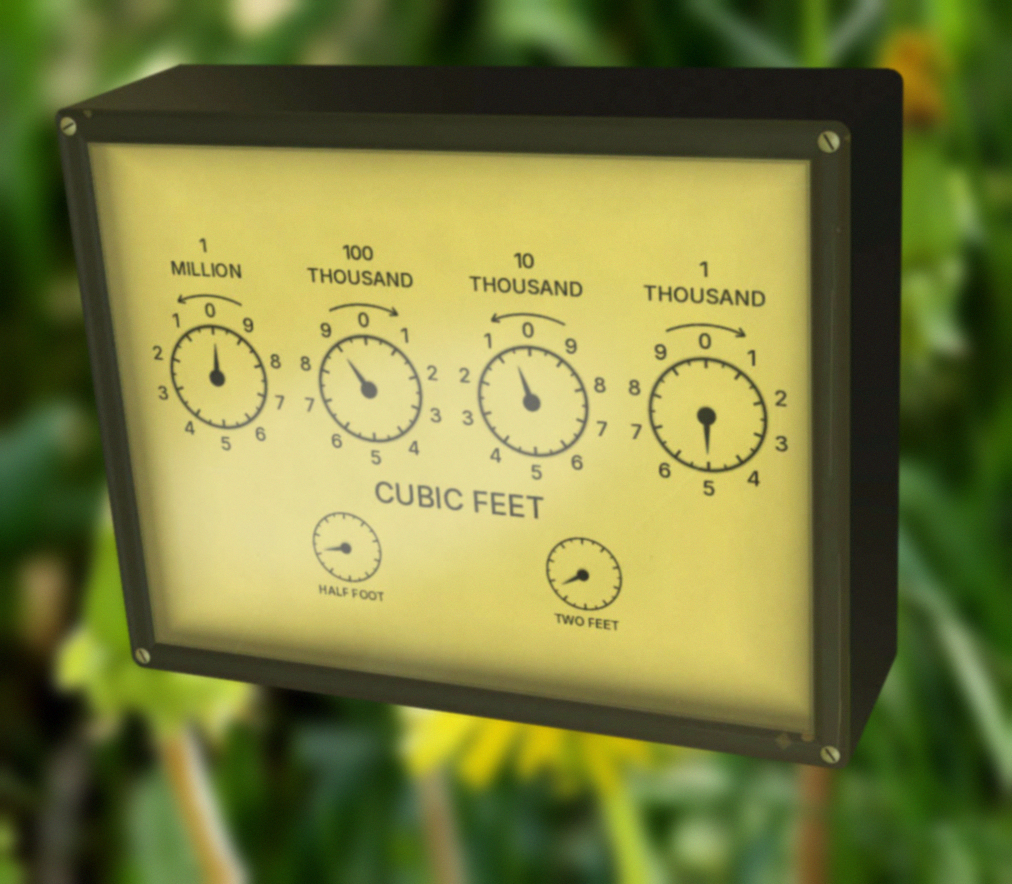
990500 ft³
